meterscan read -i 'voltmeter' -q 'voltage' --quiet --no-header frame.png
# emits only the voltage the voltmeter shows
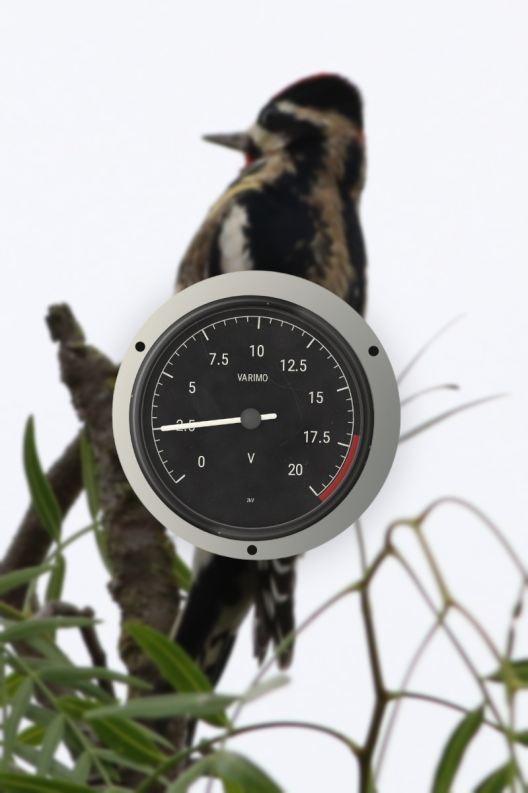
2.5 V
